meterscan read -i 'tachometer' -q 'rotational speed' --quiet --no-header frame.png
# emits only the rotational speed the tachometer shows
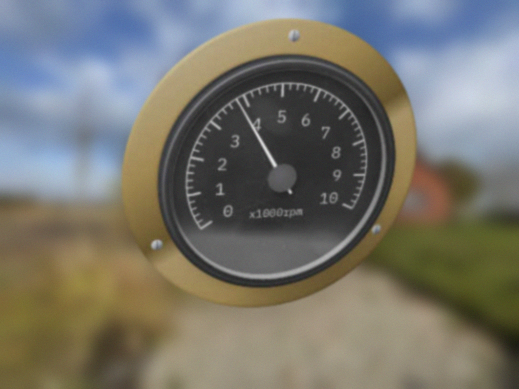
3800 rpm
